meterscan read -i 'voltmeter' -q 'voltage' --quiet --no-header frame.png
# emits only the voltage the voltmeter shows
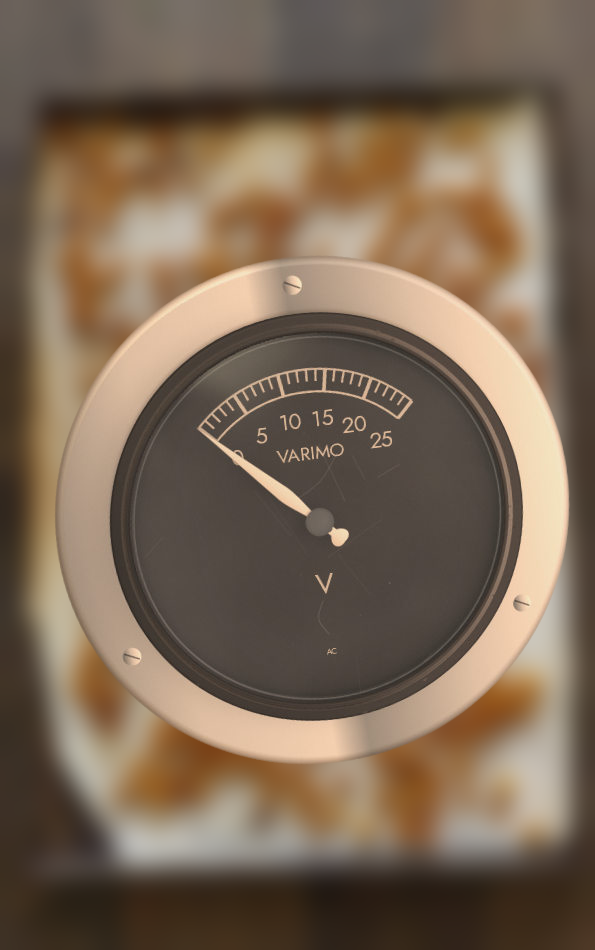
0 V
